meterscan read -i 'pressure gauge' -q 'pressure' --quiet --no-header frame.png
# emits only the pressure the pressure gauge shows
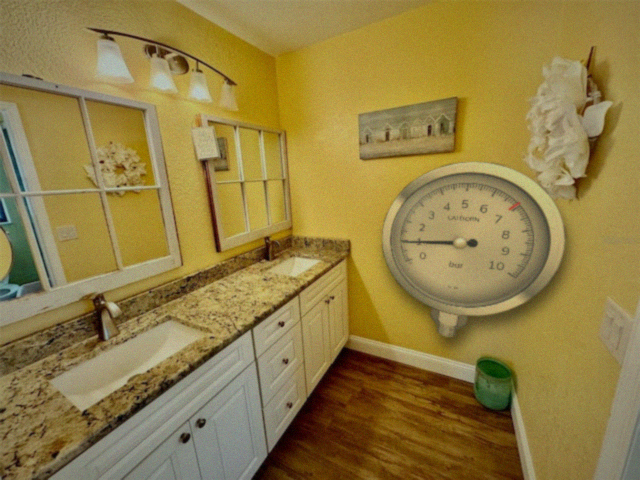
1 bar
